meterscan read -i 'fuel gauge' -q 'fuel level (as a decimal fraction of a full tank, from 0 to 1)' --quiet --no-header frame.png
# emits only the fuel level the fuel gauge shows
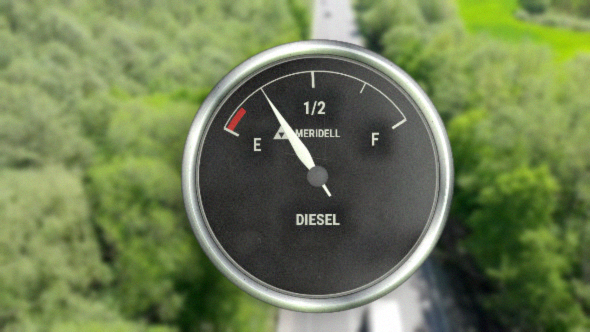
0.25
